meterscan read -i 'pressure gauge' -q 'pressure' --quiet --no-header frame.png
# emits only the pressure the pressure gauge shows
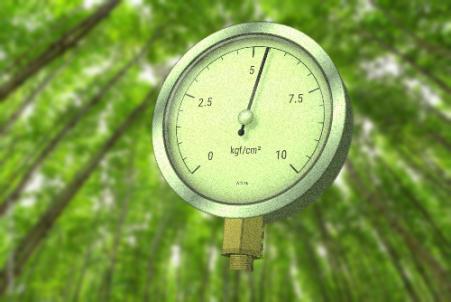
5.5 kg/cm²
